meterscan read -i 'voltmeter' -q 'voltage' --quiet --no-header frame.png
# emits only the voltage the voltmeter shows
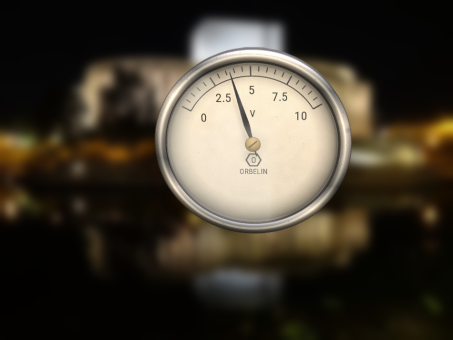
3.75 V
